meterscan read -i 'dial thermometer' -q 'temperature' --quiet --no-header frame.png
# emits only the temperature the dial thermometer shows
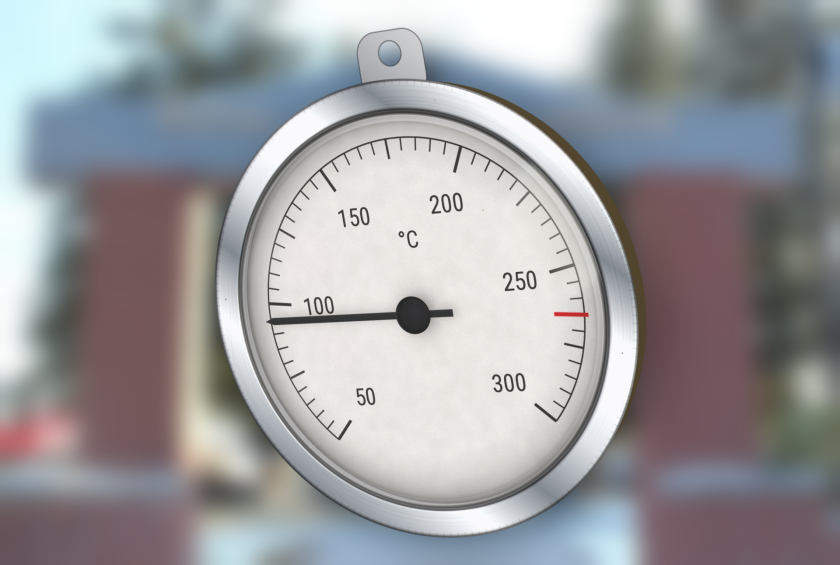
95 °C
